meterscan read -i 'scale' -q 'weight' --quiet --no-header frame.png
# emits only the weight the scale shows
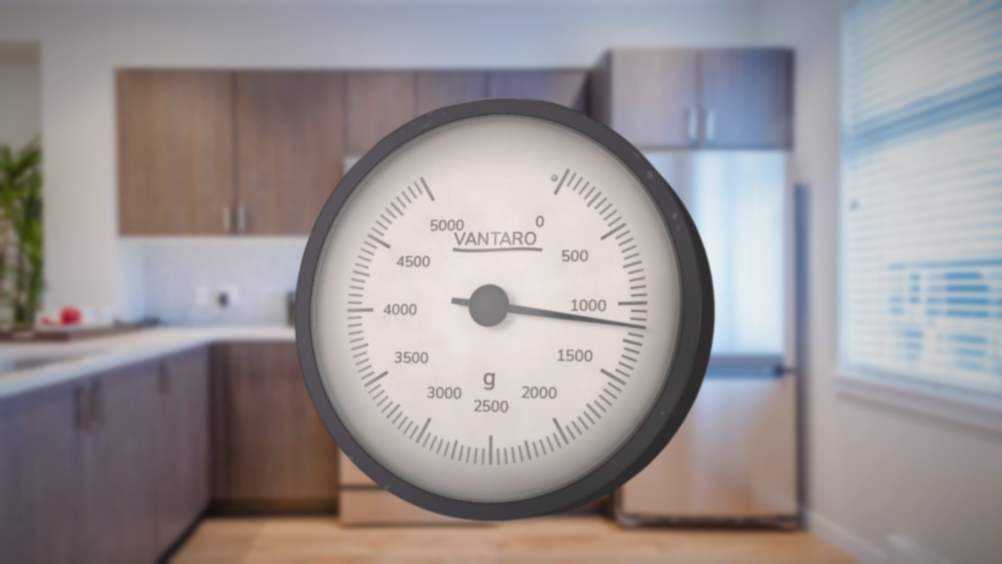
1150 g
